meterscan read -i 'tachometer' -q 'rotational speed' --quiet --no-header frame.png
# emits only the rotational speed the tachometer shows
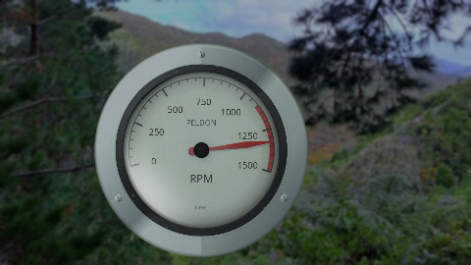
1325 rpm
